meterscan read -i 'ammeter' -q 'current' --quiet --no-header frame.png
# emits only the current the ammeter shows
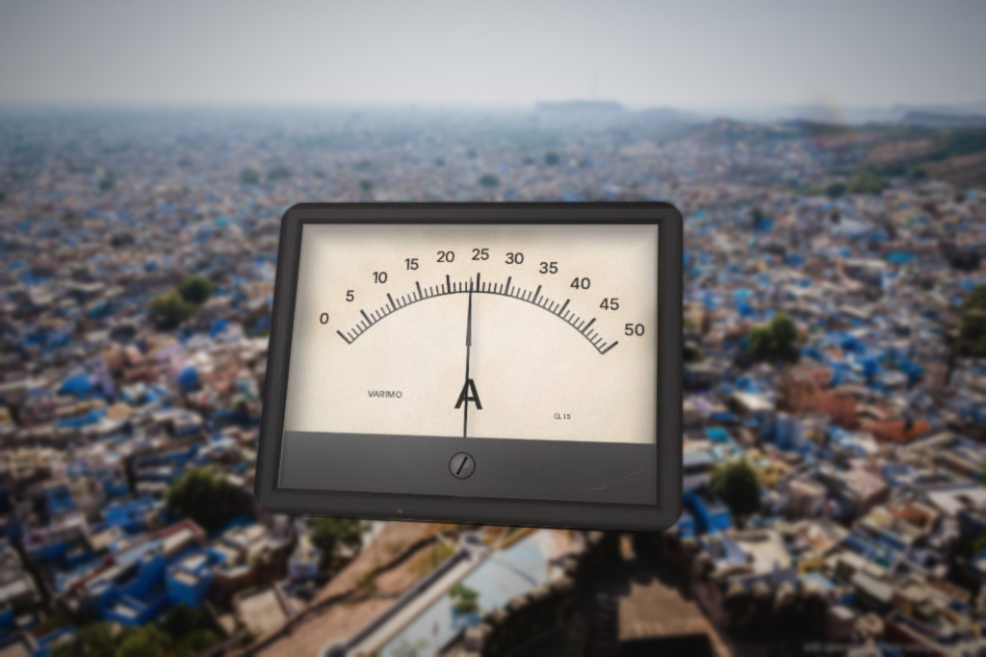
24 A
